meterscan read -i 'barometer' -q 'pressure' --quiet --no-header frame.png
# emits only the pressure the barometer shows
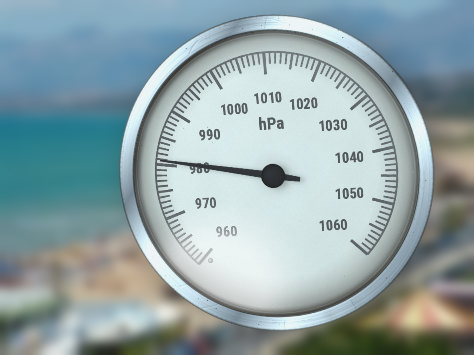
981 hPa
